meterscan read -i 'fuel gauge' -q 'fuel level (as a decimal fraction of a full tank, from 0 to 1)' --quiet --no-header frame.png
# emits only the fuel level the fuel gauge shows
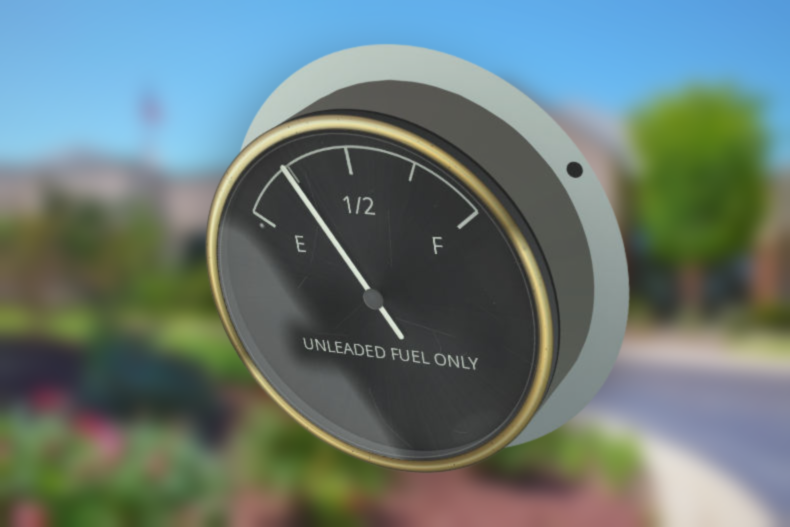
0.25
